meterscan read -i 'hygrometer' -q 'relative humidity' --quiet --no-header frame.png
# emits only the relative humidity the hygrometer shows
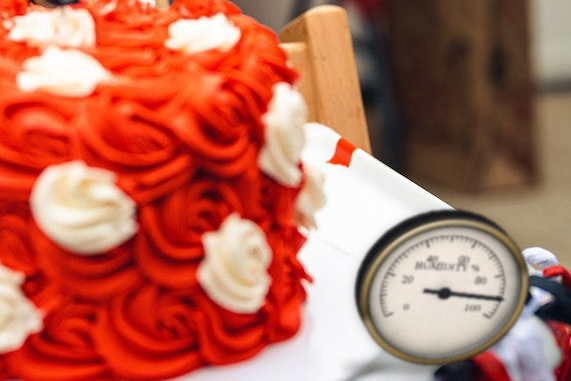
90 %
